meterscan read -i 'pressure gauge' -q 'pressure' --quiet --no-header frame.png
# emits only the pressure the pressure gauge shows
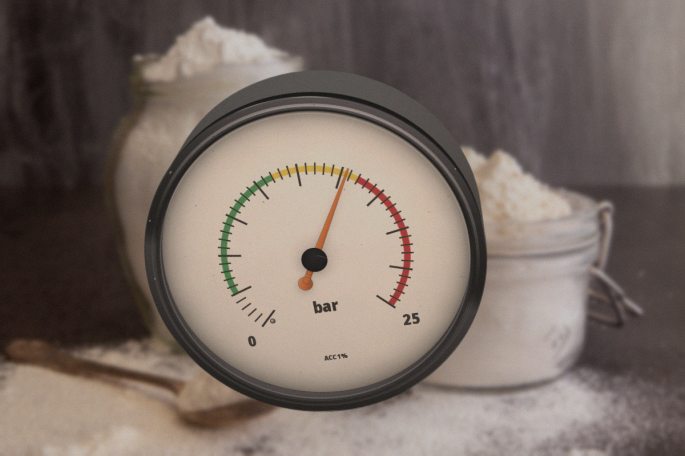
15.25 bar
